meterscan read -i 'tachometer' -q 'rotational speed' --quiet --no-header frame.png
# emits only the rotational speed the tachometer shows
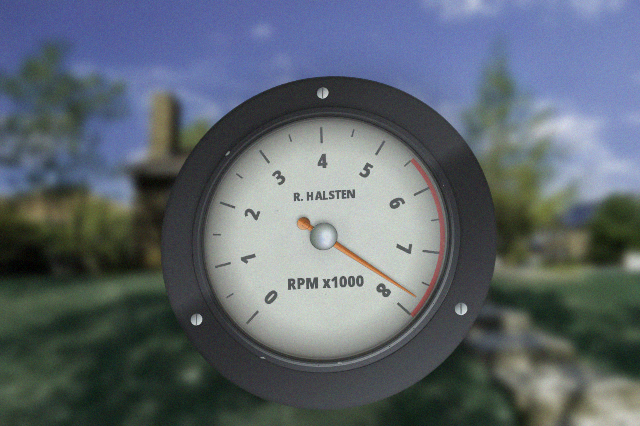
7750 rpm
